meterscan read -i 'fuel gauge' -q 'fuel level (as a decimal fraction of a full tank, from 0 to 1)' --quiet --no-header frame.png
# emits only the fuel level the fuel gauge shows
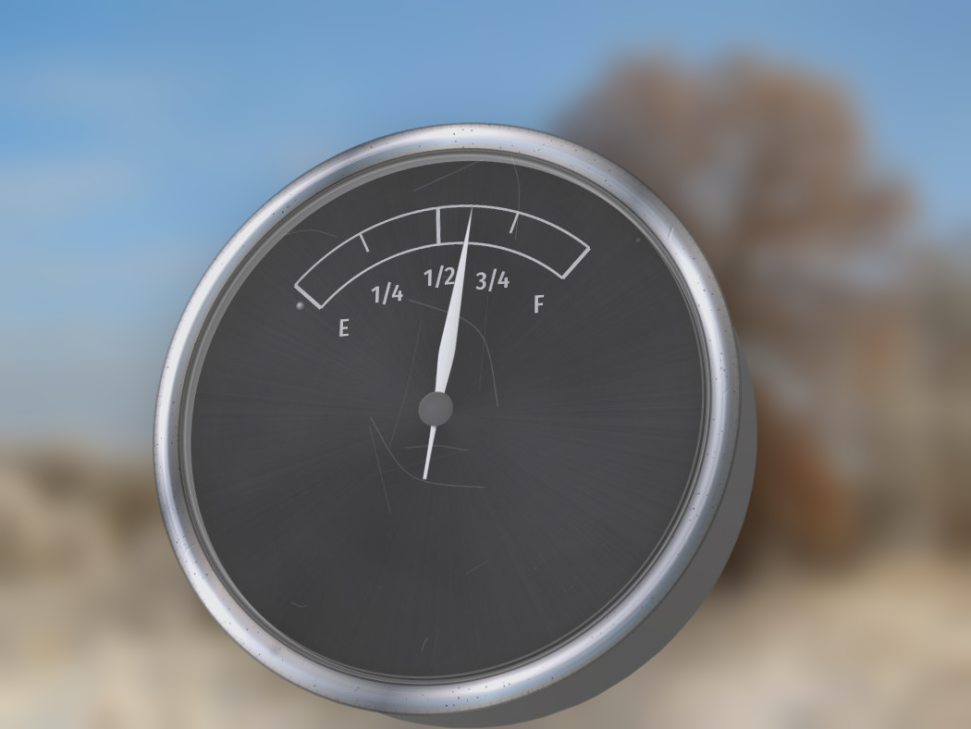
0.625
